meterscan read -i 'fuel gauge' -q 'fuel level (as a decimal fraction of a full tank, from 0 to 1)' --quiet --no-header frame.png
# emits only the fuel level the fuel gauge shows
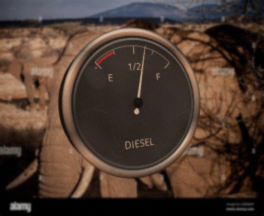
0.625
